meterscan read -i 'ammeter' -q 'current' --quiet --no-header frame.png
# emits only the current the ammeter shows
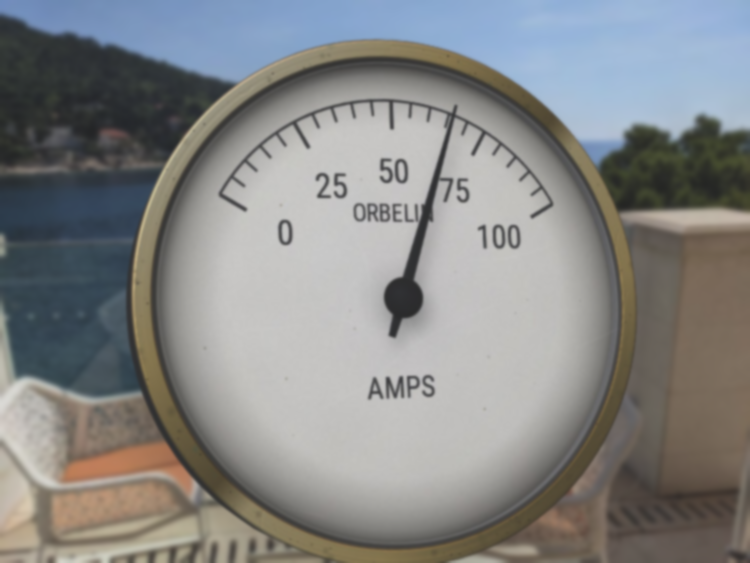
65 A
